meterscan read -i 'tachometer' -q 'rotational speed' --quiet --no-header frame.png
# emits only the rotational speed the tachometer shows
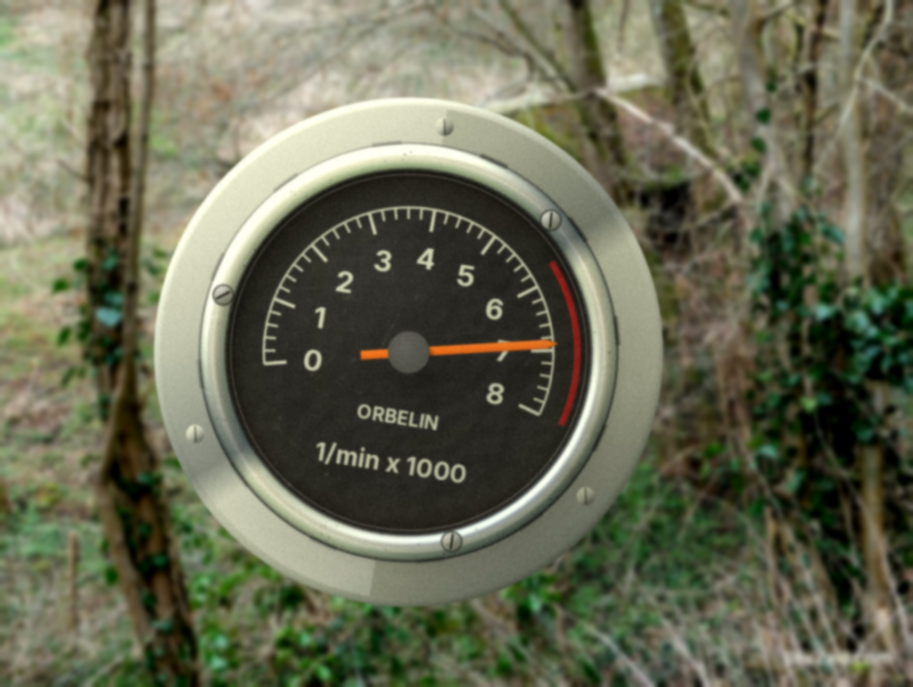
6900 rpm
